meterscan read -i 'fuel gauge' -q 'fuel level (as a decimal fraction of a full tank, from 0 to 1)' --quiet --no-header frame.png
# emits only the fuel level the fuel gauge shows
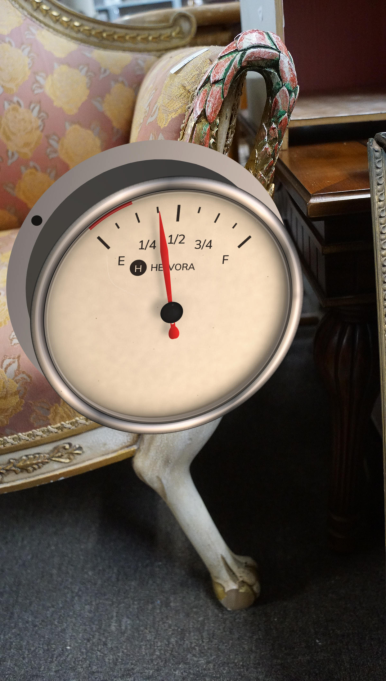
0.375
